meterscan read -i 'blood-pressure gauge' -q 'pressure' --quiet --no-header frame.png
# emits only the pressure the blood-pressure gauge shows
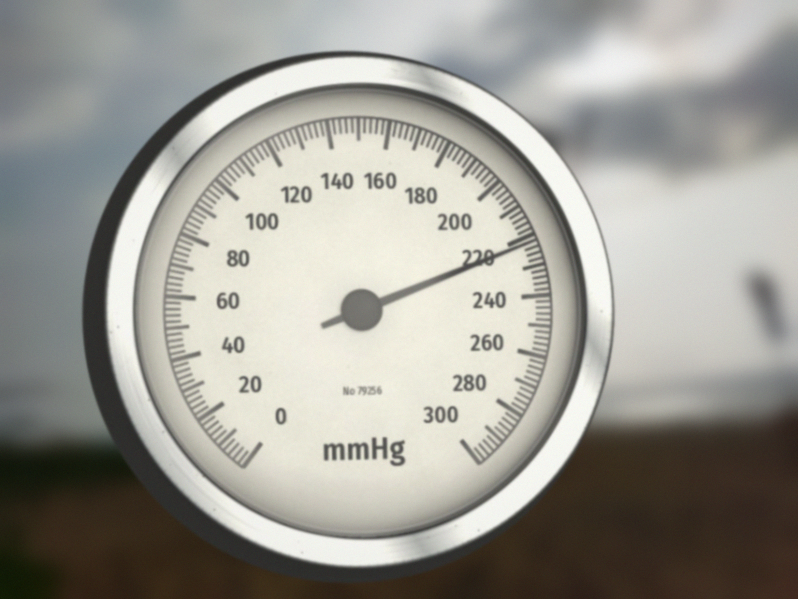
222 mmHg
